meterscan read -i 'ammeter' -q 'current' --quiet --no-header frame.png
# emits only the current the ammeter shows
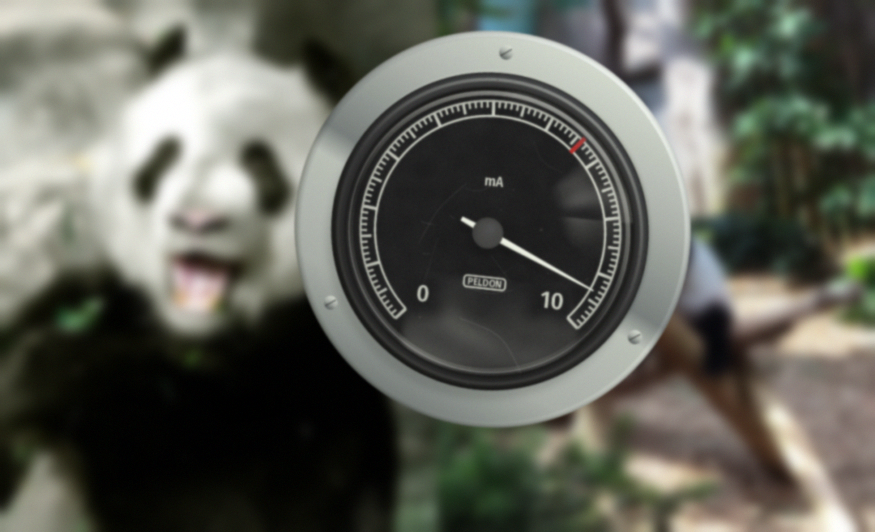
9.3 mA
